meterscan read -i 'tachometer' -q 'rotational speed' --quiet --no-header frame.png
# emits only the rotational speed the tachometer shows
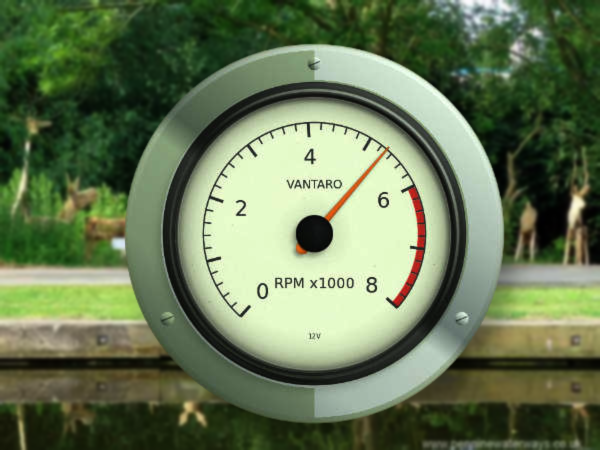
5300 rpm
